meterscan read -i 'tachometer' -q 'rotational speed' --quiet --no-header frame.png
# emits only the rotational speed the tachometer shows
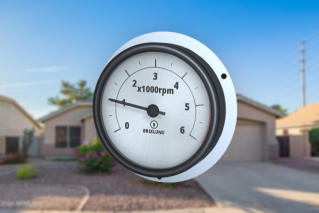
1000 rpm
